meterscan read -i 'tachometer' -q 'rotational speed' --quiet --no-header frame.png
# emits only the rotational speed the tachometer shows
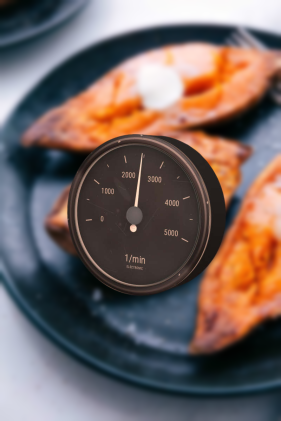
2500 rpm
